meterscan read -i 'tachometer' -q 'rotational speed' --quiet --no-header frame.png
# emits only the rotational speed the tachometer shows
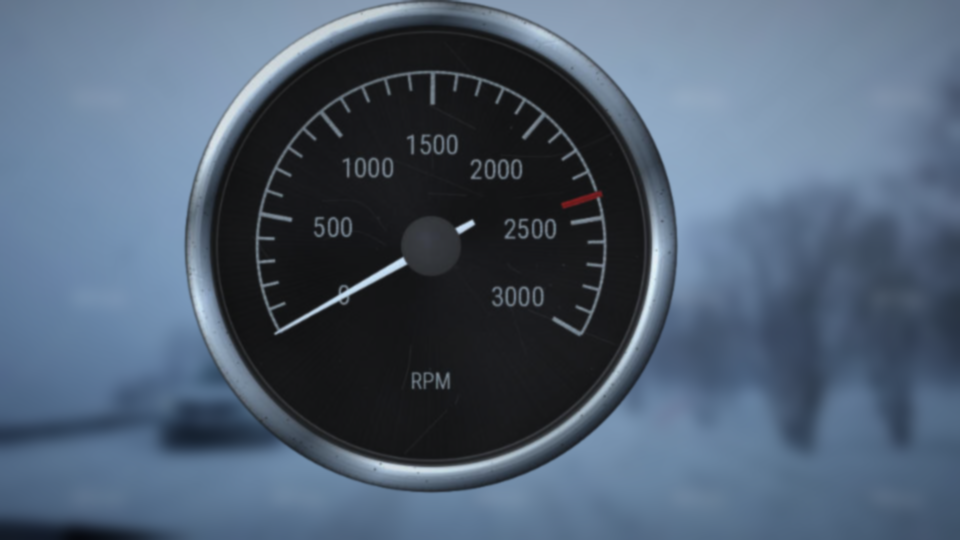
0 rpm
